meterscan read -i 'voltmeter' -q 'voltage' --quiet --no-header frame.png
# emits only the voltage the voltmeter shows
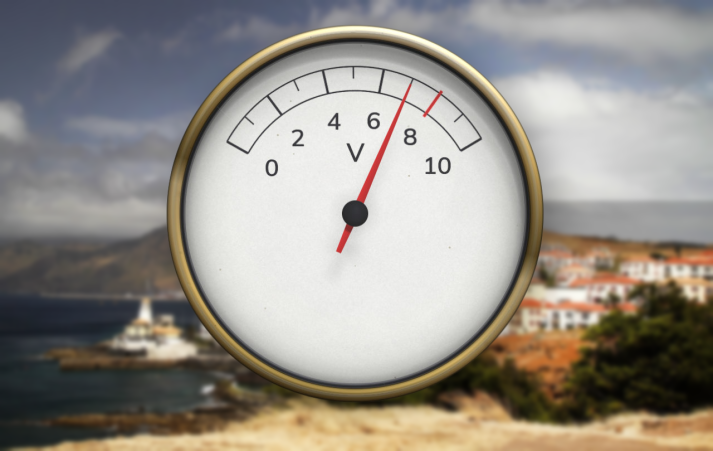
7 V
